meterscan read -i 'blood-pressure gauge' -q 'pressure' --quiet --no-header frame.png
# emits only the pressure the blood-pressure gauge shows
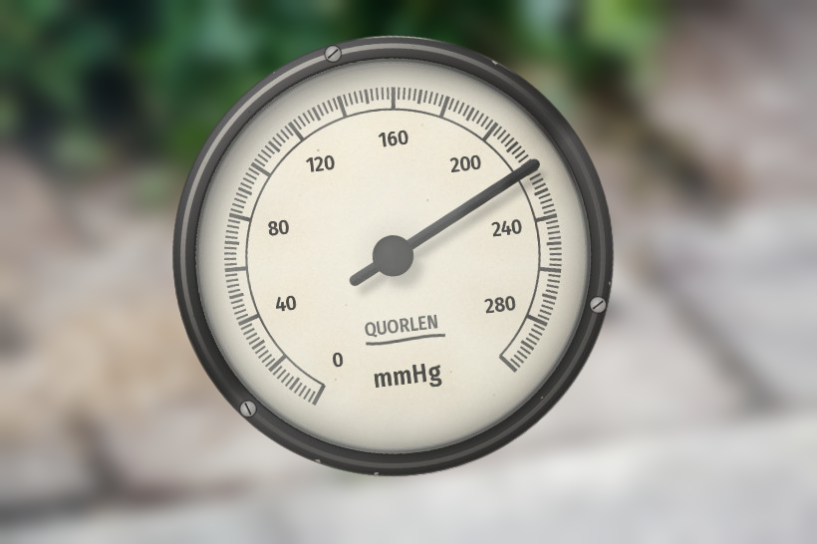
220 mmHg
